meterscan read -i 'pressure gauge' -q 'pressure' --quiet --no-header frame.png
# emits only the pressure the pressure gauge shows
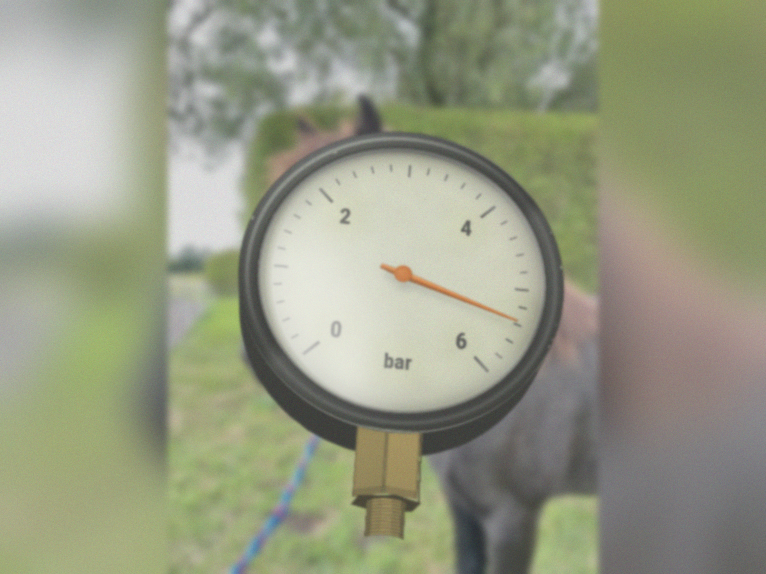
5.4 bar
